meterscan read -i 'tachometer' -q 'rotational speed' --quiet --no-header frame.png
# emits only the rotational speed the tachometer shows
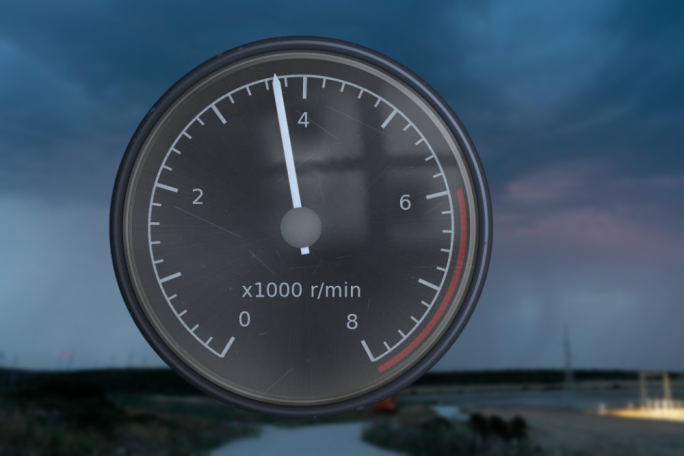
3700 rpm
